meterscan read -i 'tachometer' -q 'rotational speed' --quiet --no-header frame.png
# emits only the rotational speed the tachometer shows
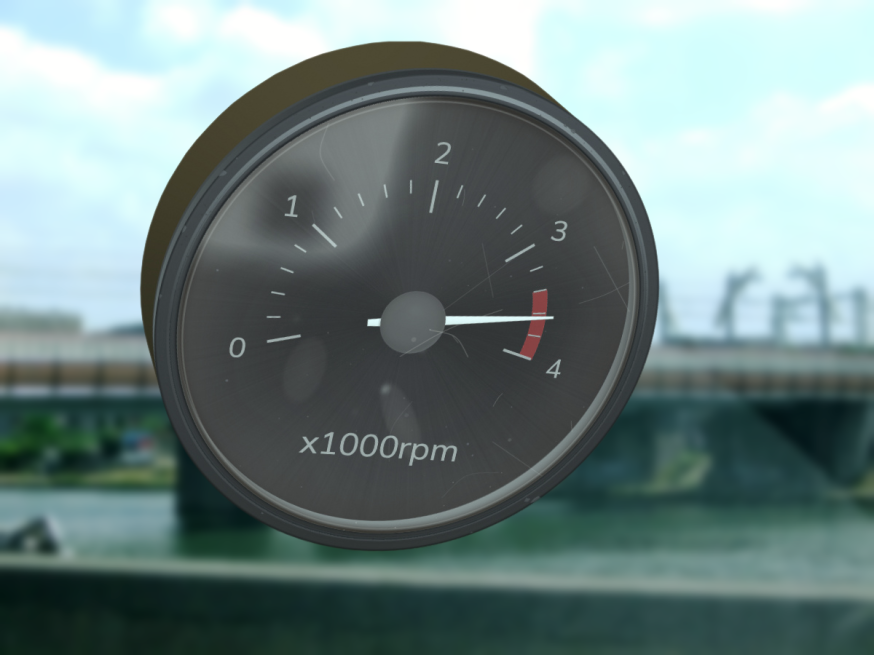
3600 rpm
